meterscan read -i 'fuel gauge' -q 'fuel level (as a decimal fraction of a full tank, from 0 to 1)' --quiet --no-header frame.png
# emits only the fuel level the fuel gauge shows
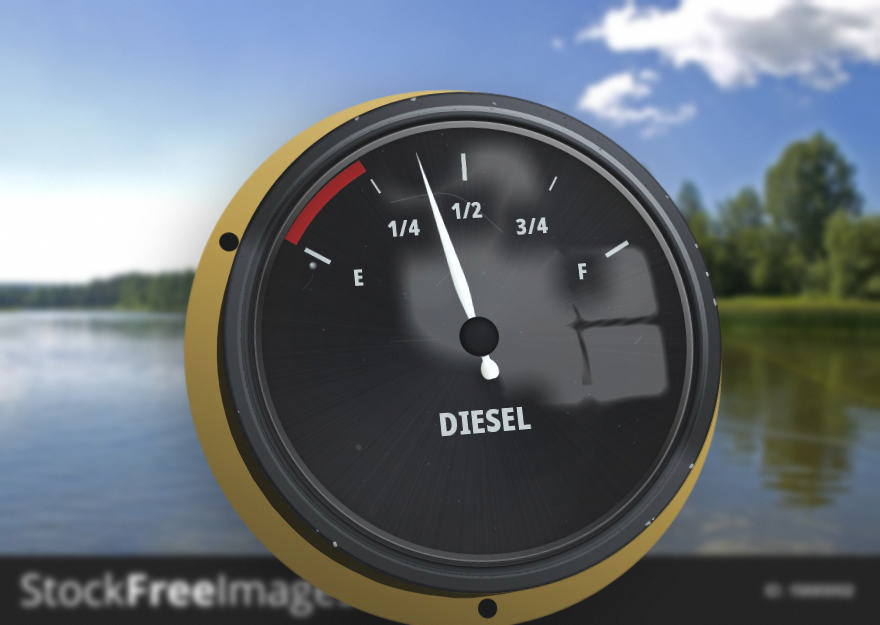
0.375
